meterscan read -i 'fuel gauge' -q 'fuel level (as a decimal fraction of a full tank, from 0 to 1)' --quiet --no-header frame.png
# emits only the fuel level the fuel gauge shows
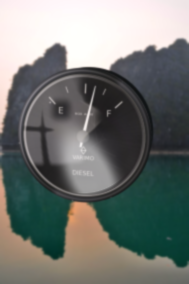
0.625
